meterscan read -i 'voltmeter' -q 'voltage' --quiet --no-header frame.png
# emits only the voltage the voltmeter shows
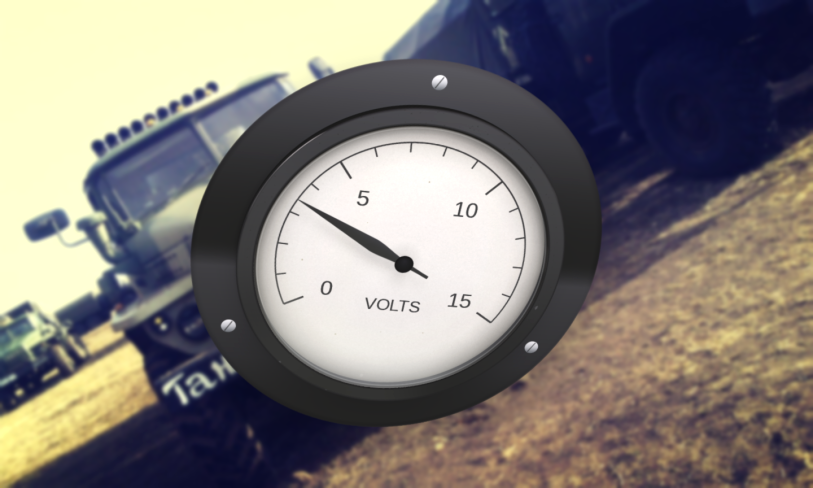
3.5 V
